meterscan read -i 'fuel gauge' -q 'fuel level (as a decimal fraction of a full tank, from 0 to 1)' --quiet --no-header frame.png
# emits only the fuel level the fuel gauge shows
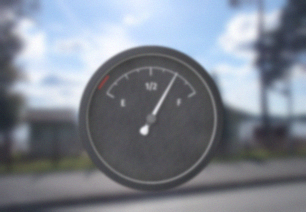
0.75
